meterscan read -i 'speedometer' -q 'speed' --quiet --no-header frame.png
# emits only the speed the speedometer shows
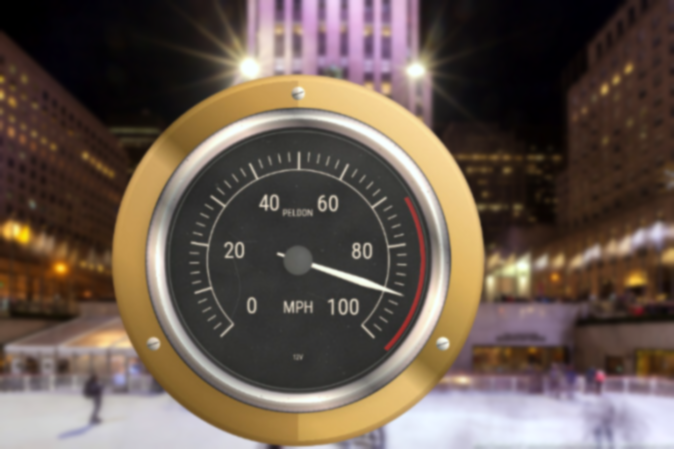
90 mph
